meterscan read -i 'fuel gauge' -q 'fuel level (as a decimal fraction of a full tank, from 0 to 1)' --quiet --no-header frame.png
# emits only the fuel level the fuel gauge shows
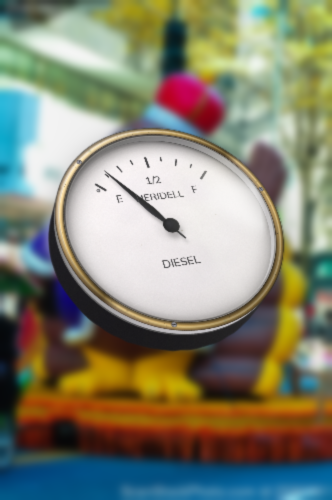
0.125
